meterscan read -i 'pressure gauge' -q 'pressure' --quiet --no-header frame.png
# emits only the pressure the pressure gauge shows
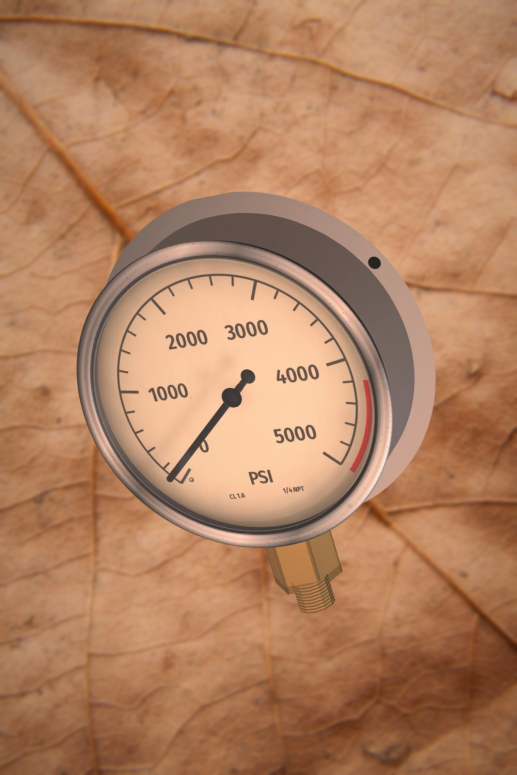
100 psi
